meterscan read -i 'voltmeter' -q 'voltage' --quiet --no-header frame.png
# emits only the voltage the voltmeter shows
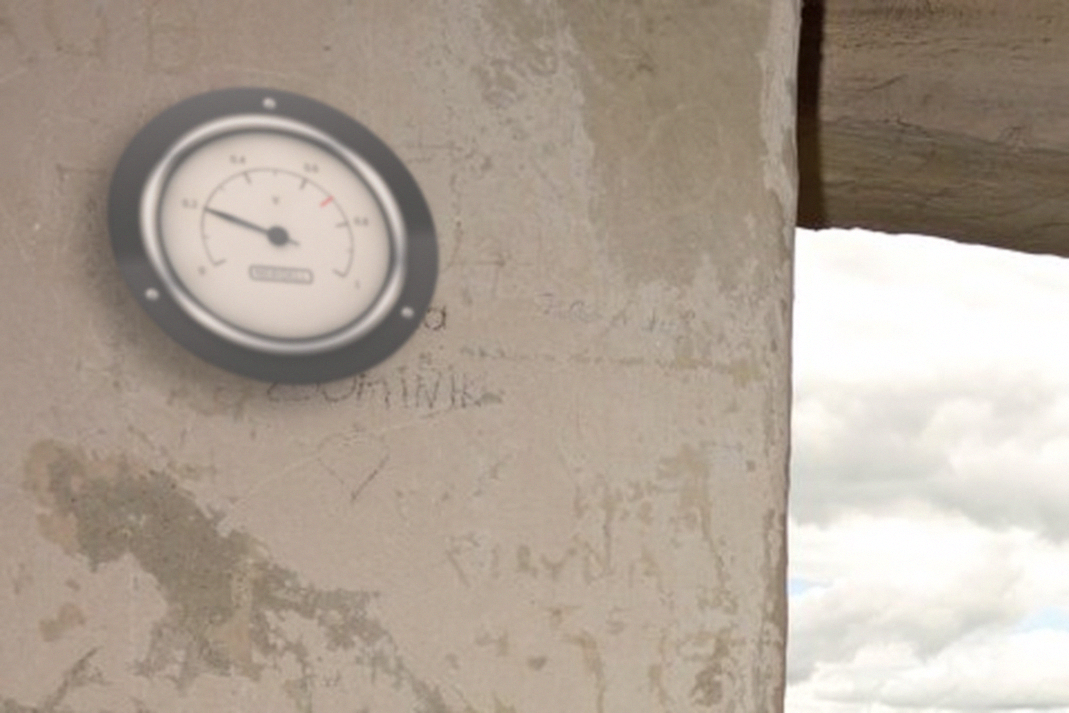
0.2 V
